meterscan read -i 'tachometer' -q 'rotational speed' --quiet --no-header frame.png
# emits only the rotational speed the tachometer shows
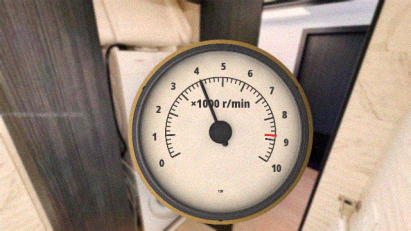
4000 rpm
